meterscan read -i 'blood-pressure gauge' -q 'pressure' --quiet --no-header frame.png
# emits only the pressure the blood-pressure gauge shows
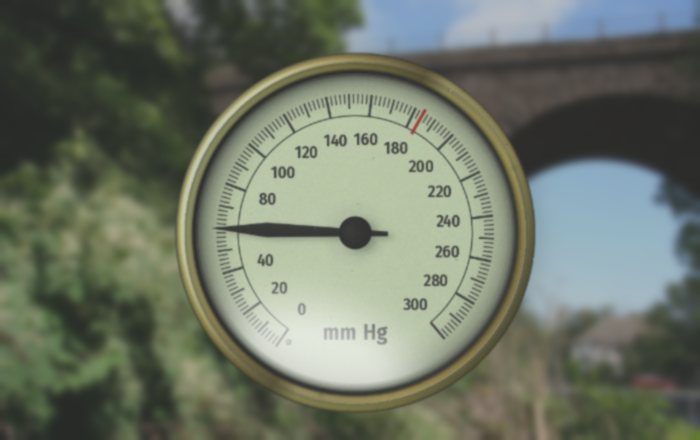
60 mmHg
